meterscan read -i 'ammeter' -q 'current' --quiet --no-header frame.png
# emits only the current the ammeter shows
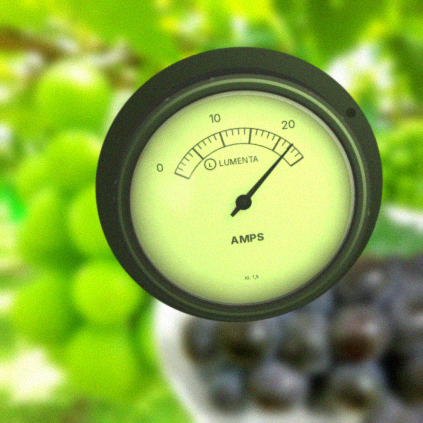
22 A
